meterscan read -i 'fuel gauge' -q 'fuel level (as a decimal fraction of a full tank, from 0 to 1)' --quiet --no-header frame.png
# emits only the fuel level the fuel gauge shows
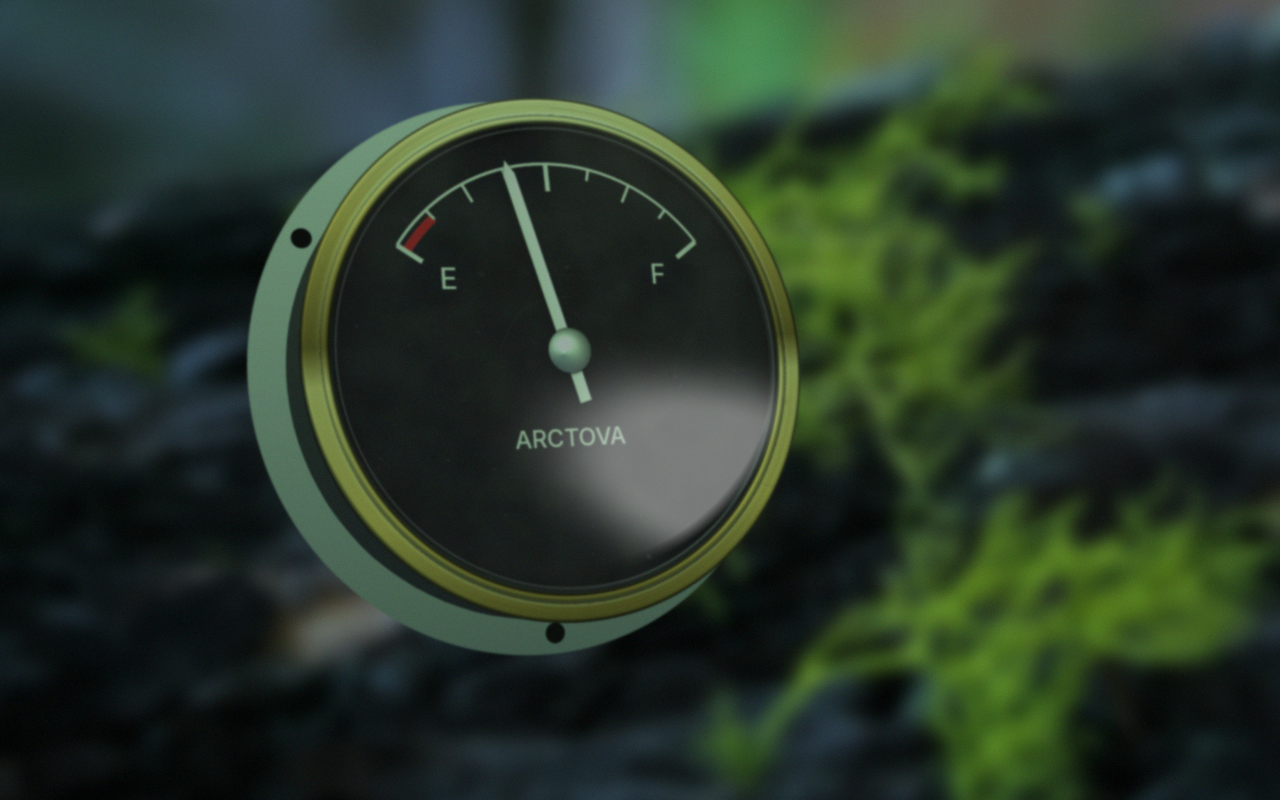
0.375
